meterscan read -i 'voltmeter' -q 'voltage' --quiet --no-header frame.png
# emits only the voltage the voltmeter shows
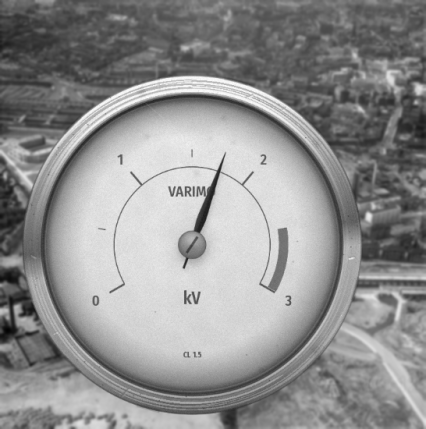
1.75 kV
